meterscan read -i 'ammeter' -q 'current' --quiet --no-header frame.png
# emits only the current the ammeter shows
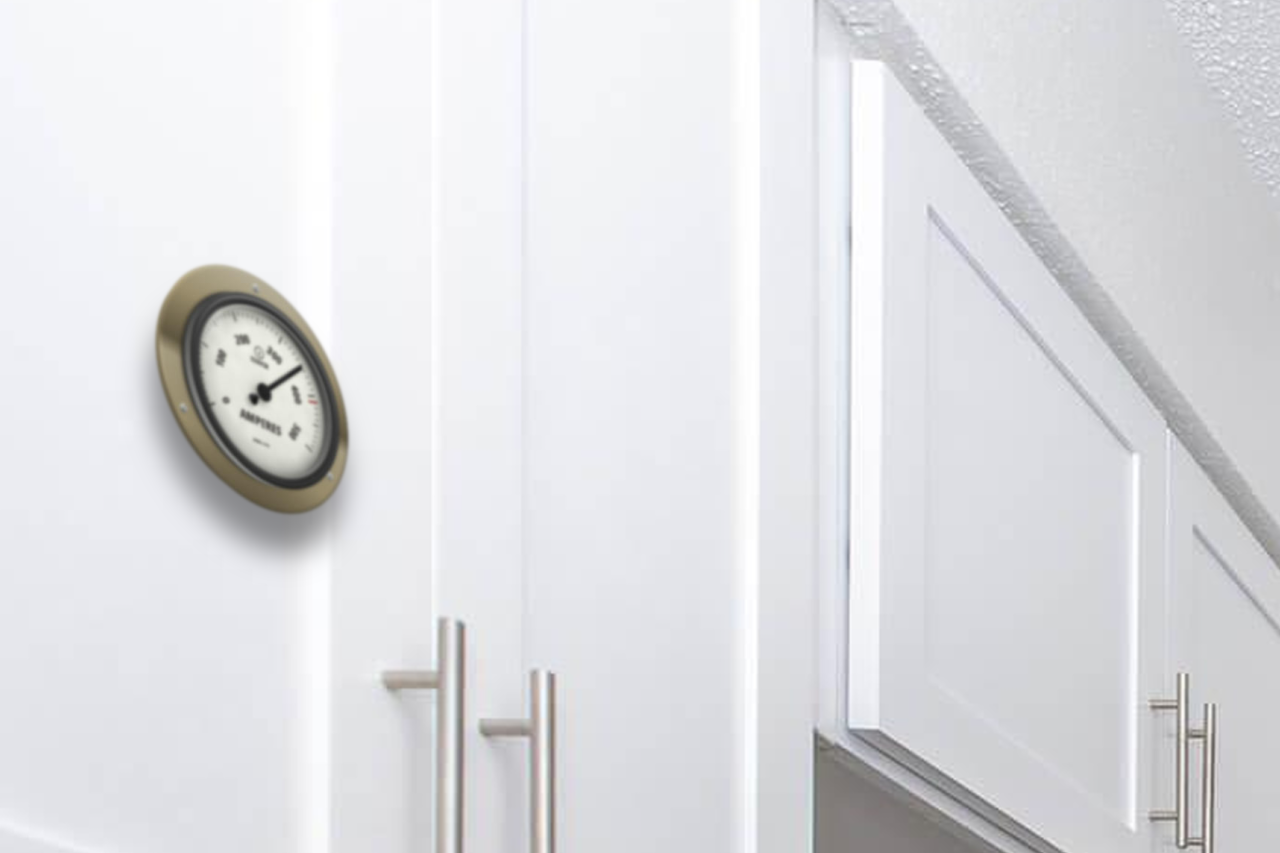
350 A
